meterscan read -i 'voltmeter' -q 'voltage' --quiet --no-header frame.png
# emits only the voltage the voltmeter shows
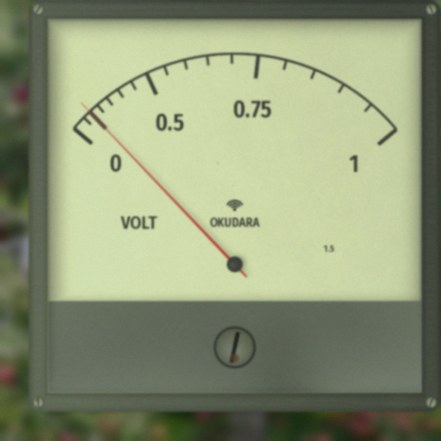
0.25 V
